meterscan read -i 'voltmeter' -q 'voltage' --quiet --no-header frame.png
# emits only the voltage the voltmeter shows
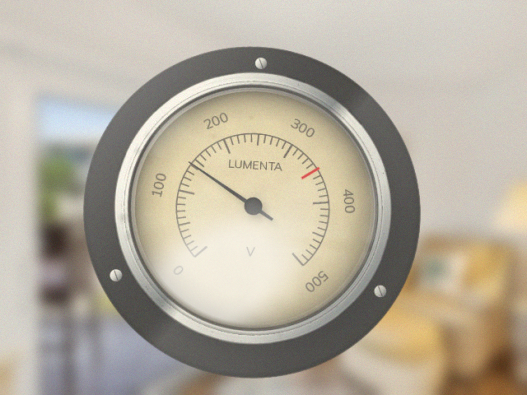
140 V
